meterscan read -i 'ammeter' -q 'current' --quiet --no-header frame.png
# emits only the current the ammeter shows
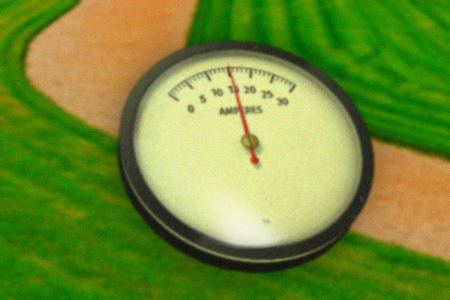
15 A
